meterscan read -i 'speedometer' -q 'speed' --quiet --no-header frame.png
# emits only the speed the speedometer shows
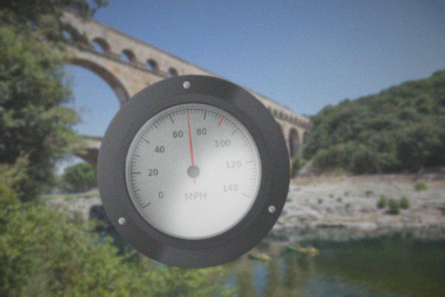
70 mph
